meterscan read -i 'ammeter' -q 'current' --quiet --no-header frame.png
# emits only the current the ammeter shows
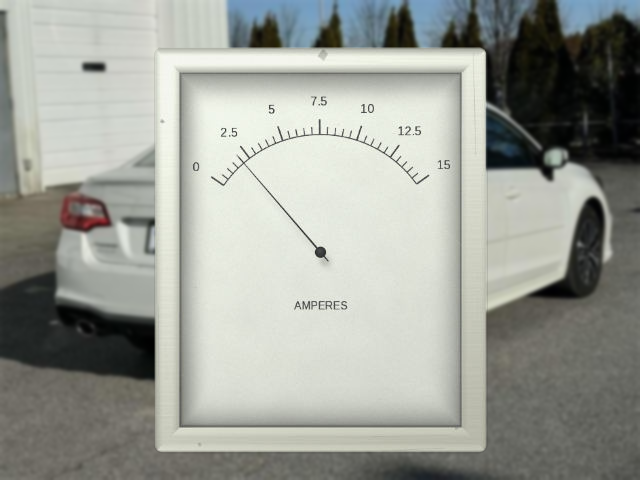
2 A
